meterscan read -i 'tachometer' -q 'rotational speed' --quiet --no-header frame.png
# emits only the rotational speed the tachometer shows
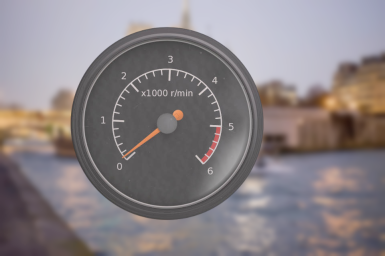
100 rpm
